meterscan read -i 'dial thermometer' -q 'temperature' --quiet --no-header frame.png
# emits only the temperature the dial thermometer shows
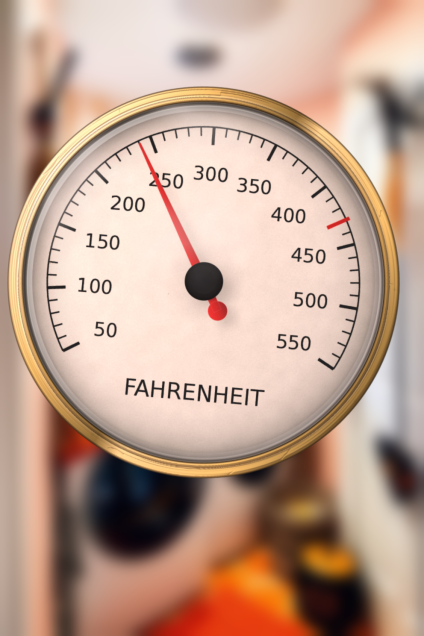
240 °F
